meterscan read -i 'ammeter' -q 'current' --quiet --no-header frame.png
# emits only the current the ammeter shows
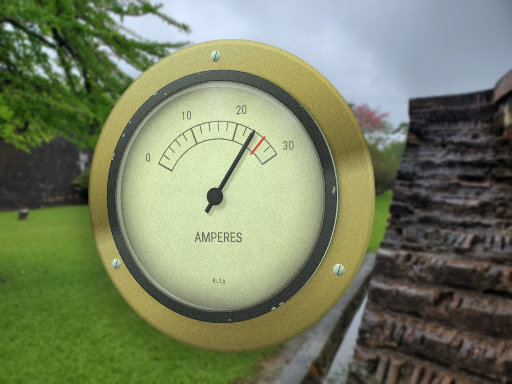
24 A
